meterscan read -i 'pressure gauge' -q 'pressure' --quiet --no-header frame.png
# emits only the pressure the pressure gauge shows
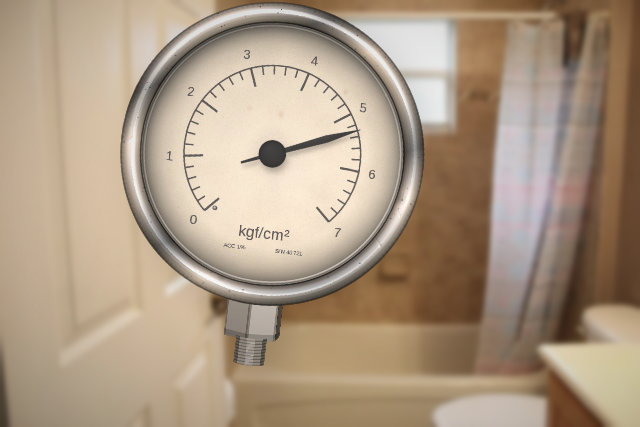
5.3 kg/cm²
